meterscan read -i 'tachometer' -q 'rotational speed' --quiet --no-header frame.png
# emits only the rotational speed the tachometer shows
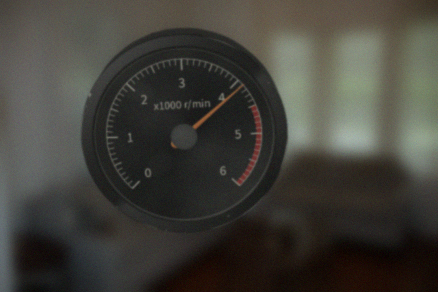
4100 rpm
